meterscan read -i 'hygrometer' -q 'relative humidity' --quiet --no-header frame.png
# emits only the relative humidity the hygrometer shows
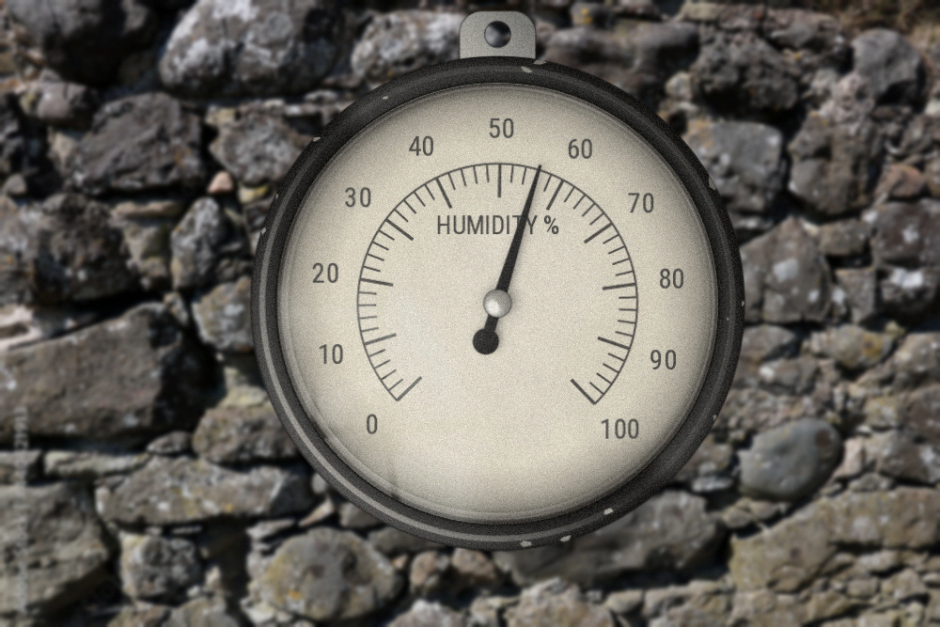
56 %
